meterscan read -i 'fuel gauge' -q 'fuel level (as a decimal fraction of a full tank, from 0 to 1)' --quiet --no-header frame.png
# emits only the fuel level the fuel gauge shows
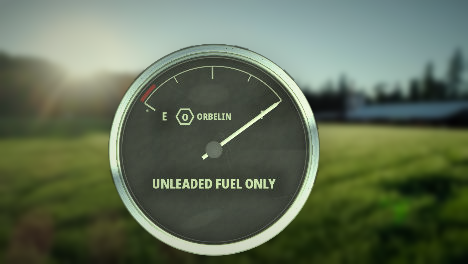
1
